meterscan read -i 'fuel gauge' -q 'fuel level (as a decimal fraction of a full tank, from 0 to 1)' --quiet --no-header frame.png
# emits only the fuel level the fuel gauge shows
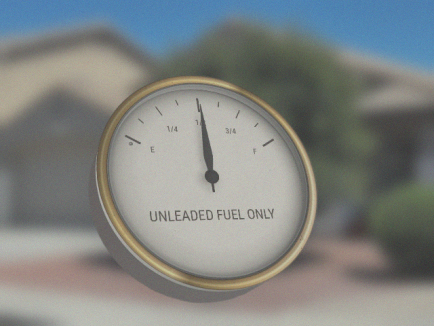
0.5
